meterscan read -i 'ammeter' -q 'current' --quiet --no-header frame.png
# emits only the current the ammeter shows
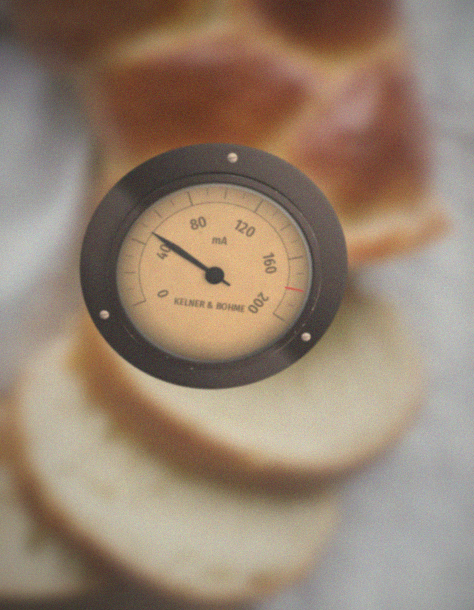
50 mA
